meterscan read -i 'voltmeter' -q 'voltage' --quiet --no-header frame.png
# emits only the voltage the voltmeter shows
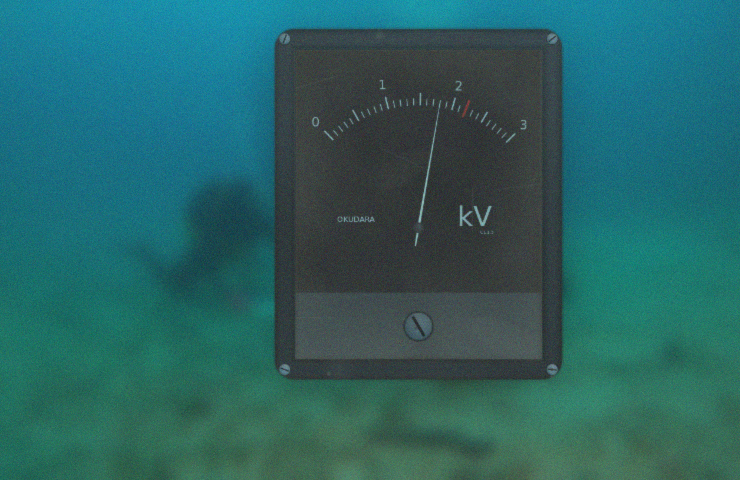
1.8 kV
